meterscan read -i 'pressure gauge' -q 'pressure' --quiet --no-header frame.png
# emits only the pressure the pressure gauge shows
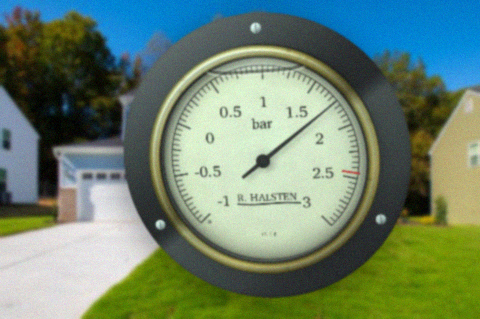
1.75 bar
